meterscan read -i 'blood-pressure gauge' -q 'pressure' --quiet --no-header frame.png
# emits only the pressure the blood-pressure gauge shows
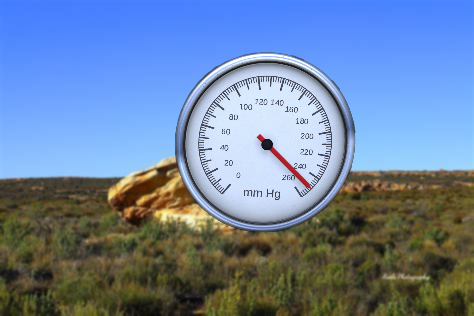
250 mmHg
